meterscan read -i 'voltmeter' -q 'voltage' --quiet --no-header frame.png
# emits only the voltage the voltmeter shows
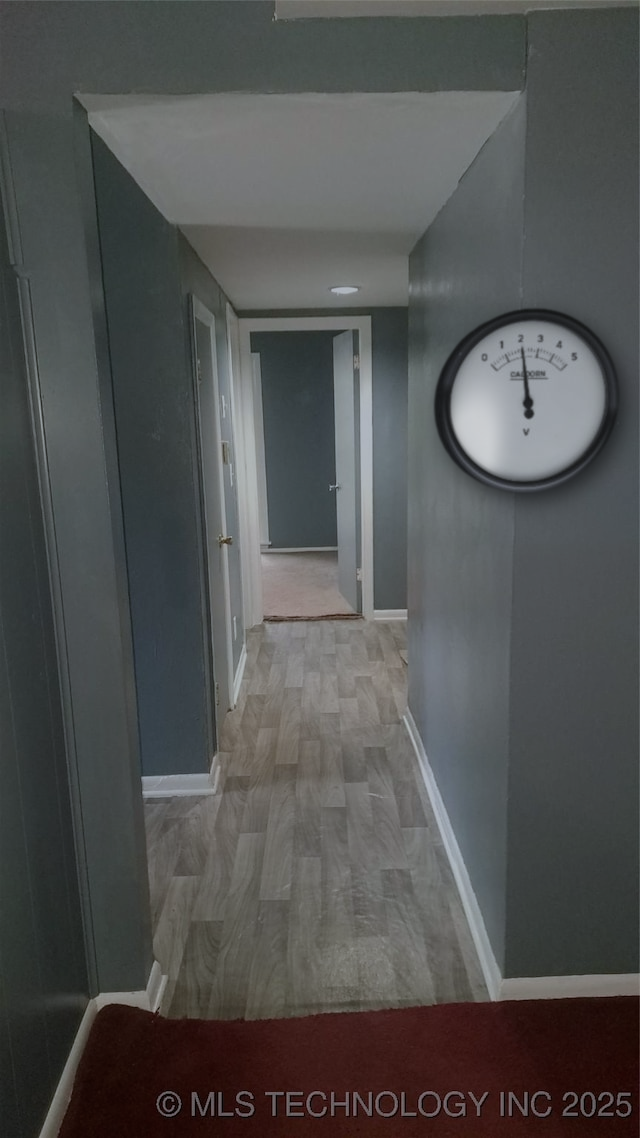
2 V
